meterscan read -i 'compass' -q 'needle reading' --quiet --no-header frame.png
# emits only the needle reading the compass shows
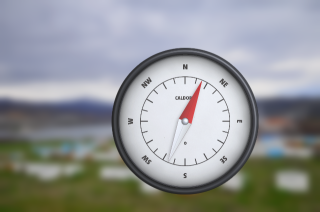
22.5 °
